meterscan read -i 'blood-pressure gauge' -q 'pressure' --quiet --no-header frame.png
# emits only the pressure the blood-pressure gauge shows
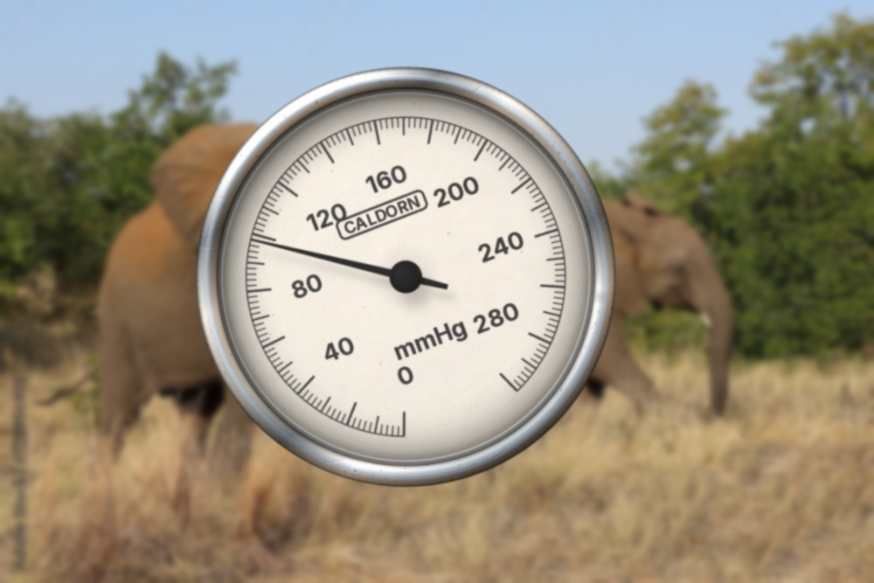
98 mmHg
